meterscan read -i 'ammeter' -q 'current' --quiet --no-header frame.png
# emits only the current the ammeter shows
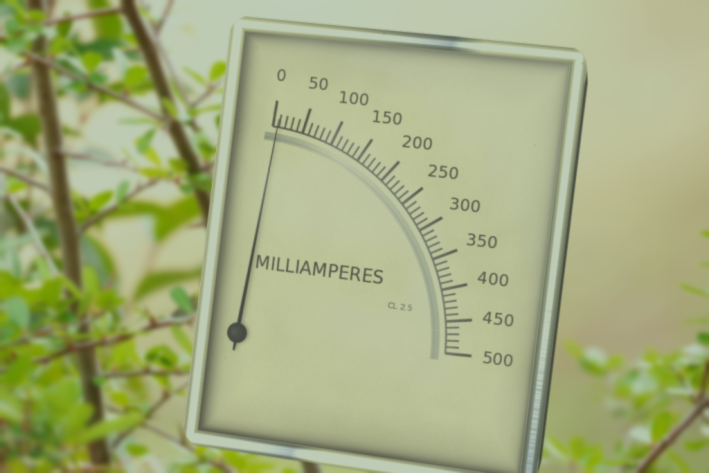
10 mA
